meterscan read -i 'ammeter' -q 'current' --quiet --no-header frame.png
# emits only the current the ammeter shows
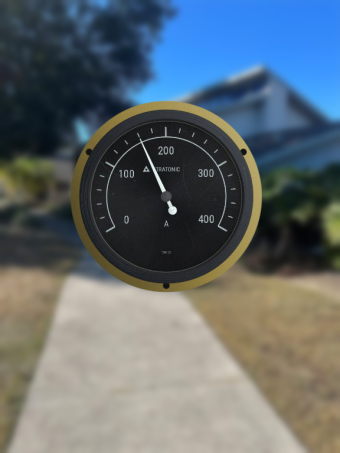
160 A
